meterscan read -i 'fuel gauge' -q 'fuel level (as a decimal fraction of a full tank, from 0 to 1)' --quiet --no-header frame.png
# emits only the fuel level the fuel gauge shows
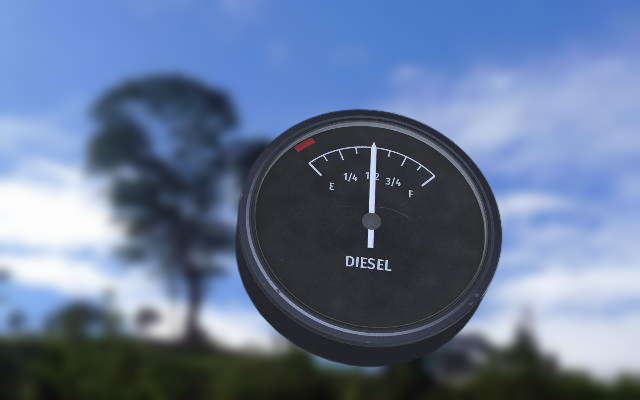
0.5
